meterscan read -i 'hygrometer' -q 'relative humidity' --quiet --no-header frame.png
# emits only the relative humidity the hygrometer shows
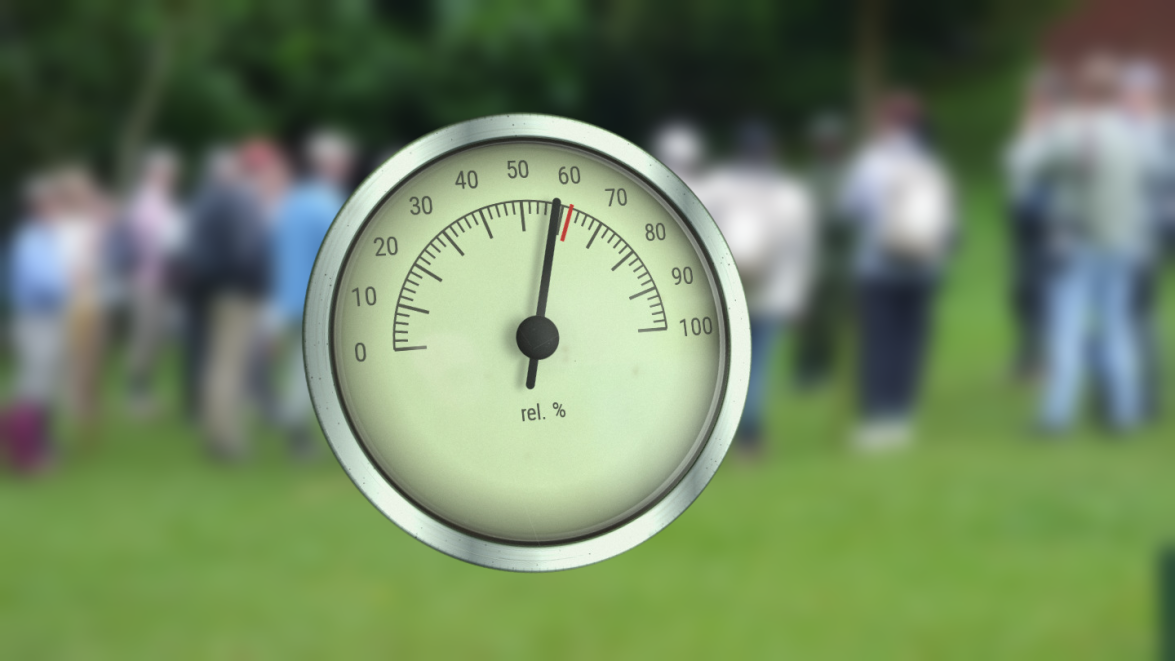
58 %
